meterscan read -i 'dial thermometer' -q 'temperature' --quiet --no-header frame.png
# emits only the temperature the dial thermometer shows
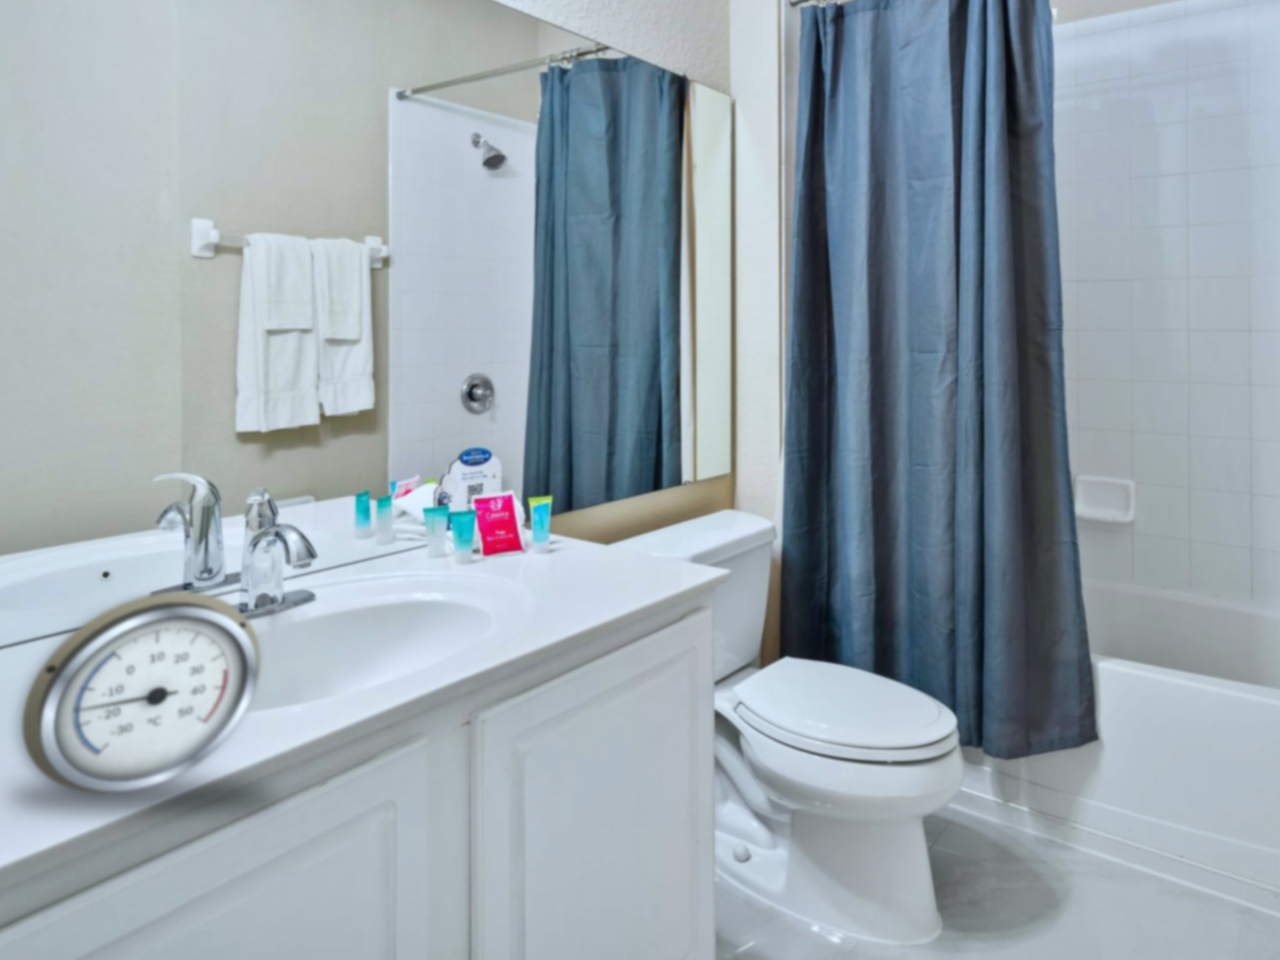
-15 °C
